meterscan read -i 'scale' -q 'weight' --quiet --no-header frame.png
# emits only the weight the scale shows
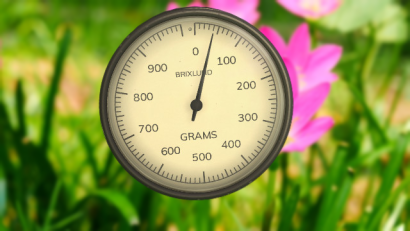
40 g
